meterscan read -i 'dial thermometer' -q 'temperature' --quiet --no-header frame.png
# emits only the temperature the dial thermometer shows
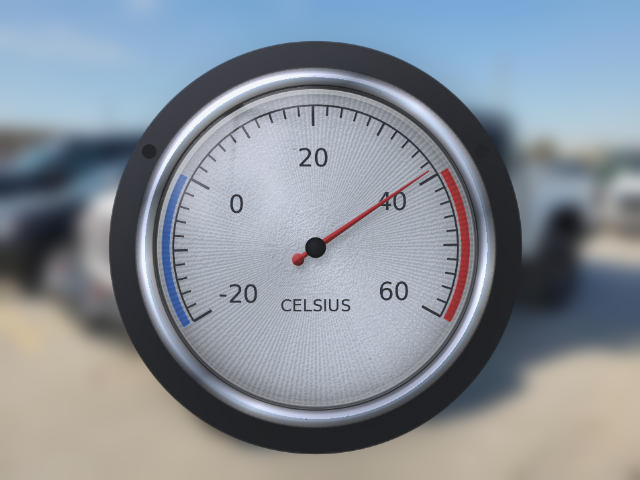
39 °C
